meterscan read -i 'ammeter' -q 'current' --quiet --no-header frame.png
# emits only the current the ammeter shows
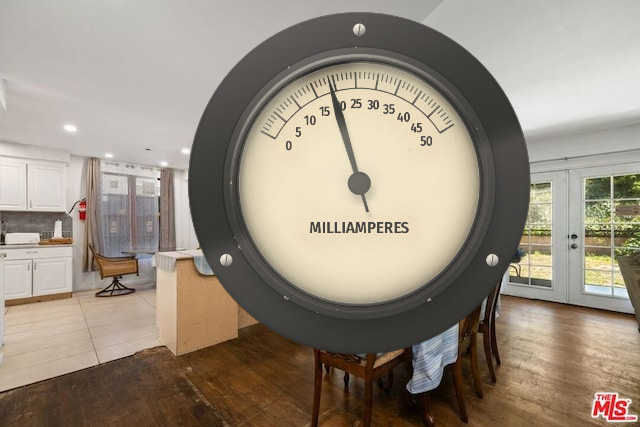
19 mA
